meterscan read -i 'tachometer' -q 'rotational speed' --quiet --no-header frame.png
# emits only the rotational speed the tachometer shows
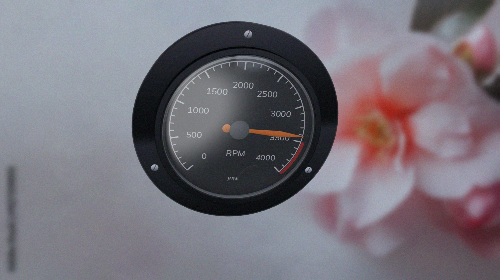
3400 rpm
